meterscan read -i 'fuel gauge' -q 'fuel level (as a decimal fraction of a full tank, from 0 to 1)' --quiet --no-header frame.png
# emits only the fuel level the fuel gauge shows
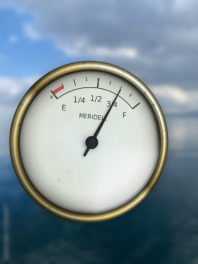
0.75
